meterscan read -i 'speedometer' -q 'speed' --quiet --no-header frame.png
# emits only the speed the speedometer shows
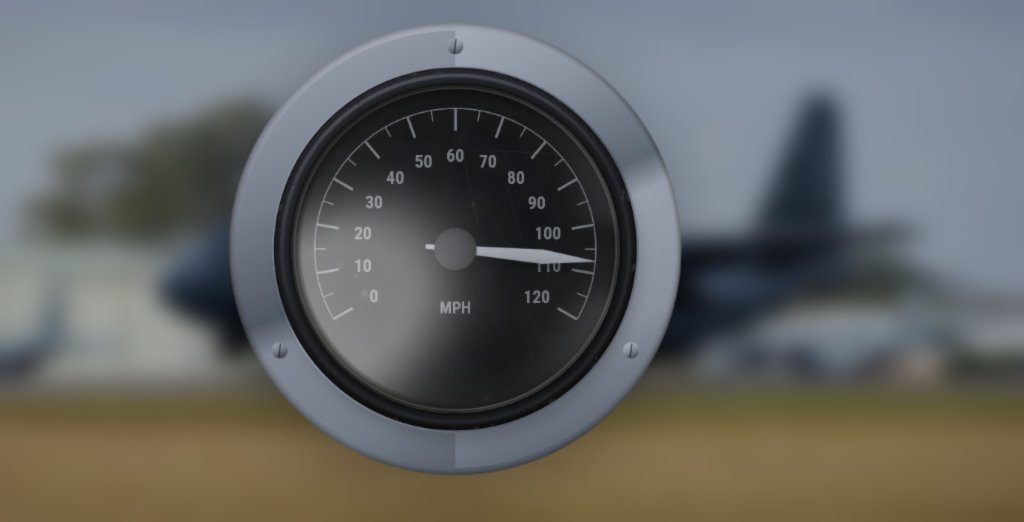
107.5 mph
